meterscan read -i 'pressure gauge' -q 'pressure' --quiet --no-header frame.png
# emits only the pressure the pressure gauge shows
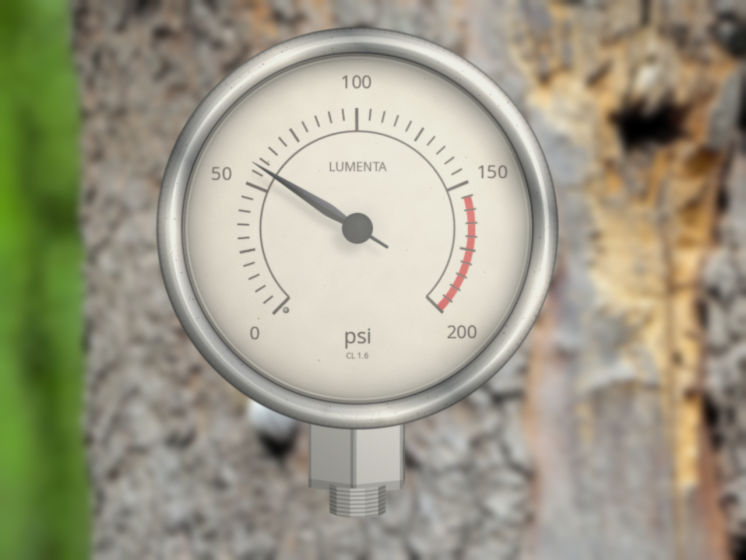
57.5 psi
